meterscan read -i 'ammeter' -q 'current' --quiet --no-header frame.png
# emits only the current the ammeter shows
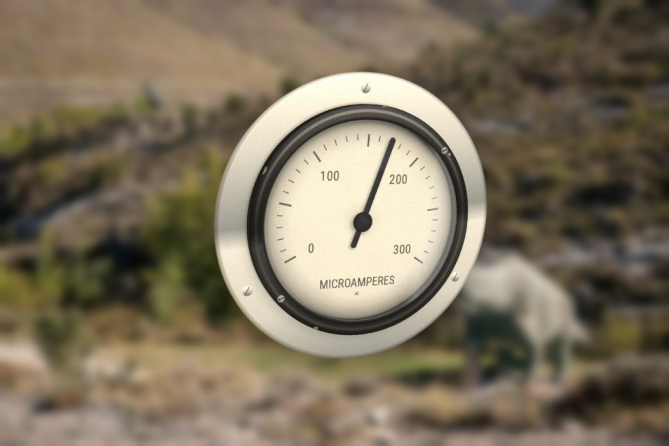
170 µA
